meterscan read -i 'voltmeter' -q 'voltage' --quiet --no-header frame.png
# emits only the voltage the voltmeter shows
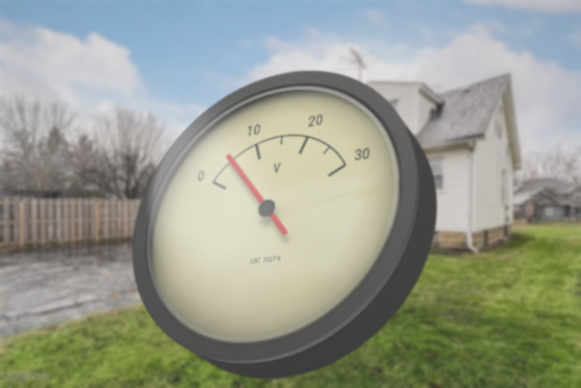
5 V
